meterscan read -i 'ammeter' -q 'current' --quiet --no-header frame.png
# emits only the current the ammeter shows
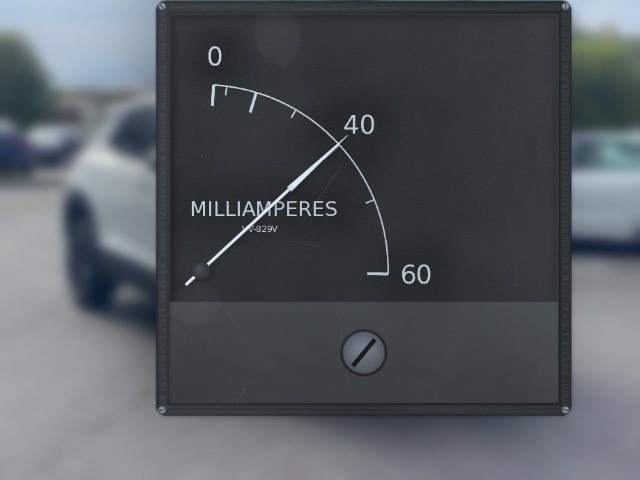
40 mA
